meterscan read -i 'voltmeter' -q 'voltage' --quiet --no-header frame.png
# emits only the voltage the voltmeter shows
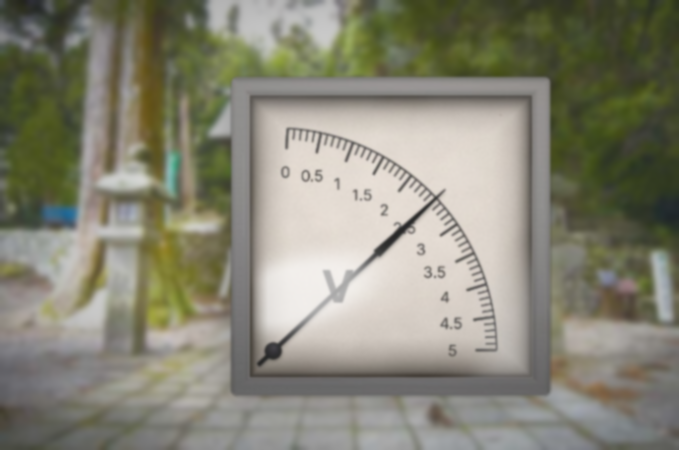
2.5 V
